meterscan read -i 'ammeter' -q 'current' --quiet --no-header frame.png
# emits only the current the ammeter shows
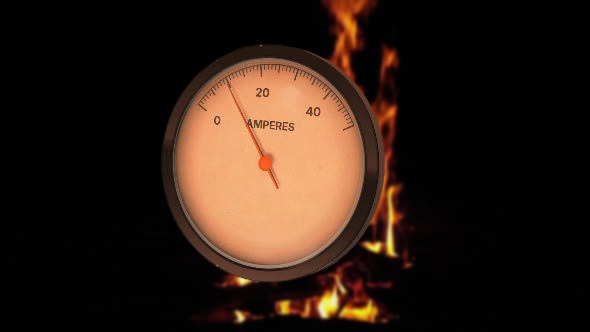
10 A
